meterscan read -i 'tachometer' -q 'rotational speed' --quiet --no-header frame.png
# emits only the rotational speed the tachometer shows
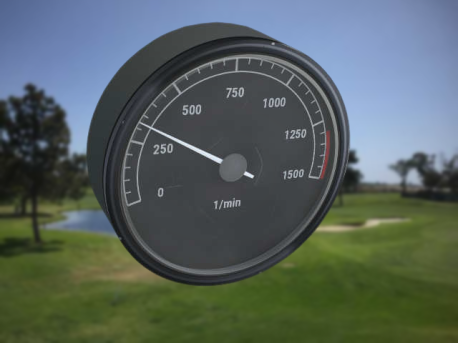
325 rpm
